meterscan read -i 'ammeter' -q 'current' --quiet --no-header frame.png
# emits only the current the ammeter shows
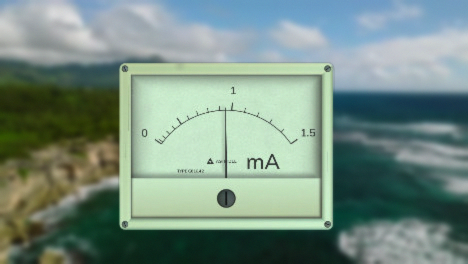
0.95 mA
